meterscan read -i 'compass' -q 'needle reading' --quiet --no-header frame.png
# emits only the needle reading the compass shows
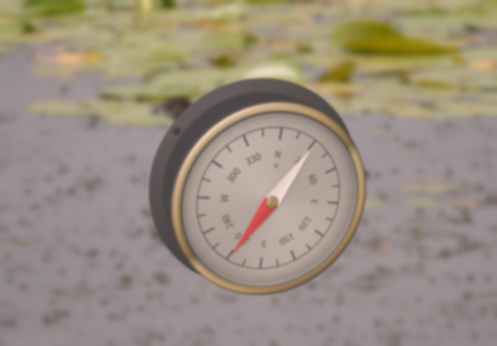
210 °
